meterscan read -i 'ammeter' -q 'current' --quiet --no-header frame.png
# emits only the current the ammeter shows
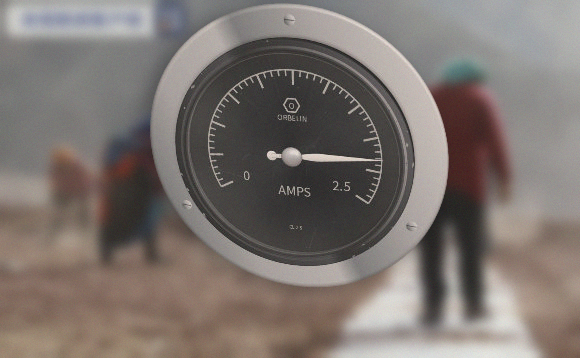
2.15 A
